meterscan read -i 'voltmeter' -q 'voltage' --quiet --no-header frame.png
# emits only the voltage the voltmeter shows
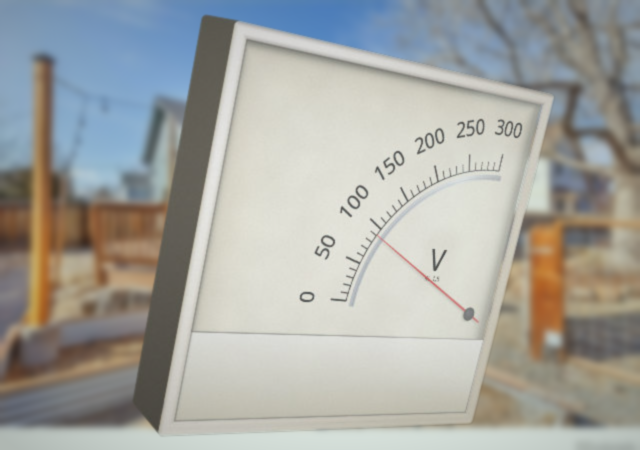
90 V
